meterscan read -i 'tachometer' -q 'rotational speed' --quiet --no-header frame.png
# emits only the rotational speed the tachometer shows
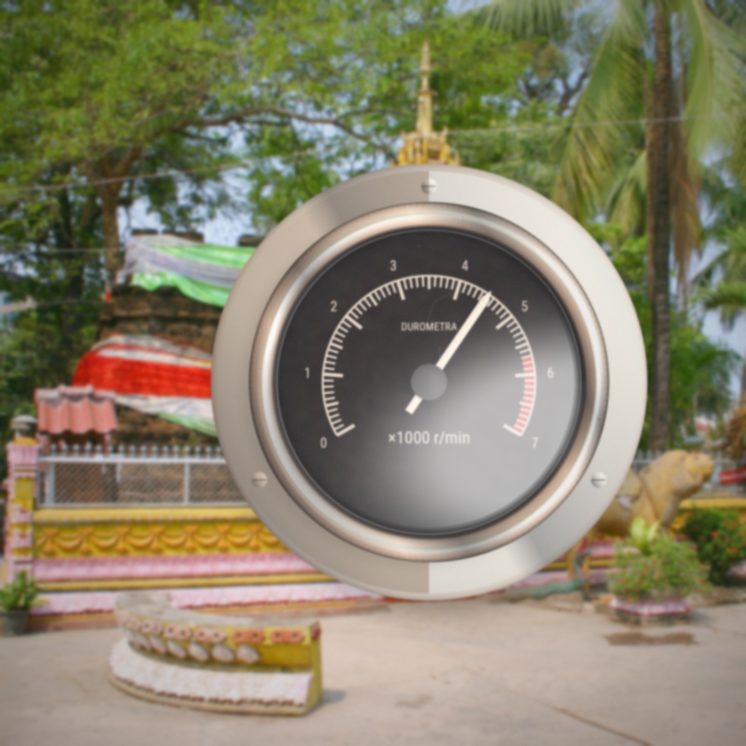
4500 rpm
